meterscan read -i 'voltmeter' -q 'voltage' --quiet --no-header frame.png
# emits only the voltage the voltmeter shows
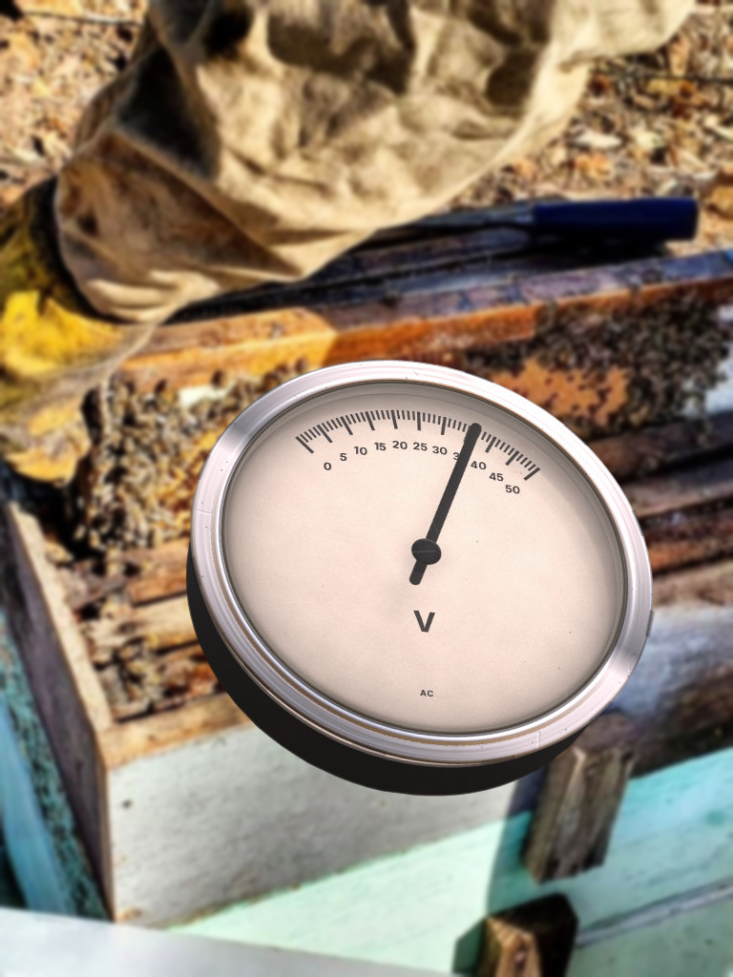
36 V
